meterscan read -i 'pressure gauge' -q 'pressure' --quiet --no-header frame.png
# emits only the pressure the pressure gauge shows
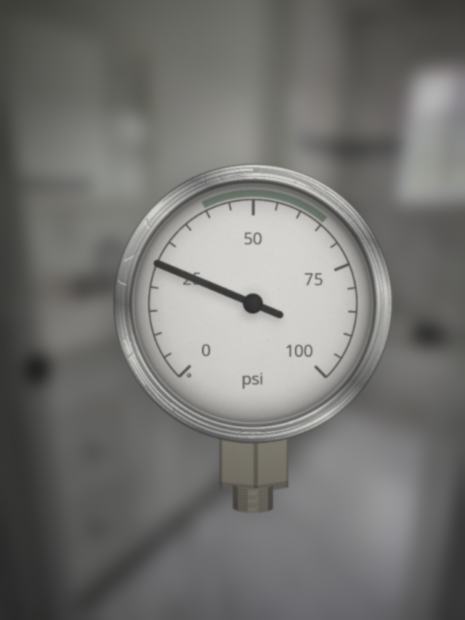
25 psi
